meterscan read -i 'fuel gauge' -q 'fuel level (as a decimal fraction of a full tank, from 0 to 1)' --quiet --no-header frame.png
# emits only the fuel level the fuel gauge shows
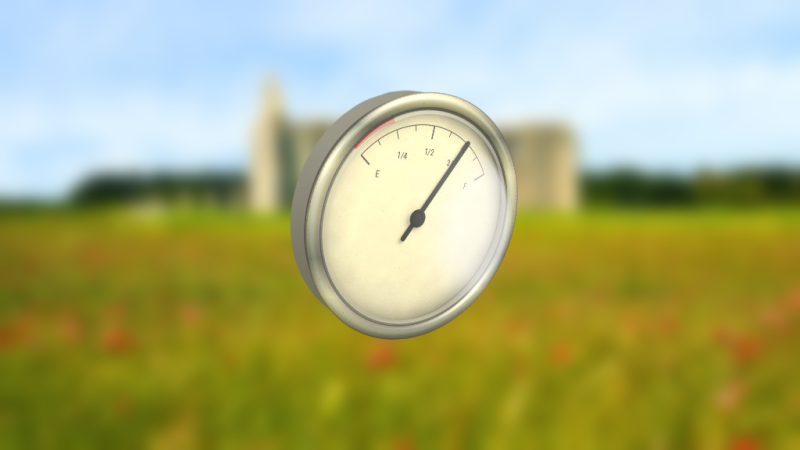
0.75
